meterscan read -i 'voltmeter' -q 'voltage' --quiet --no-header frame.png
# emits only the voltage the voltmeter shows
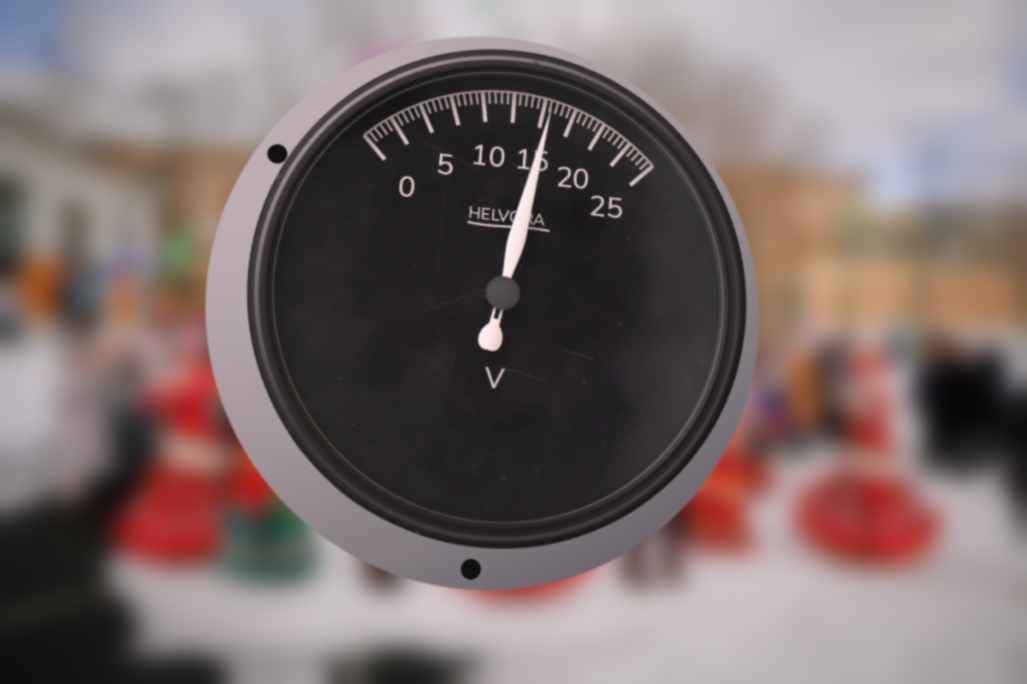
15.5 V
